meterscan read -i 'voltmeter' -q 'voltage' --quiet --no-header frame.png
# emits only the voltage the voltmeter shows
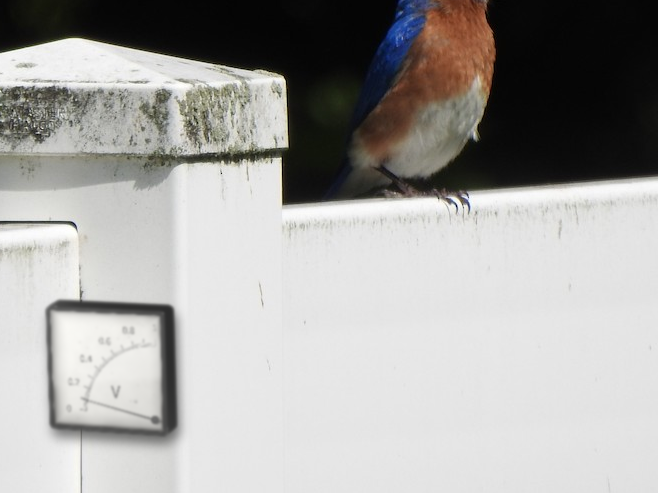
0.1 V
